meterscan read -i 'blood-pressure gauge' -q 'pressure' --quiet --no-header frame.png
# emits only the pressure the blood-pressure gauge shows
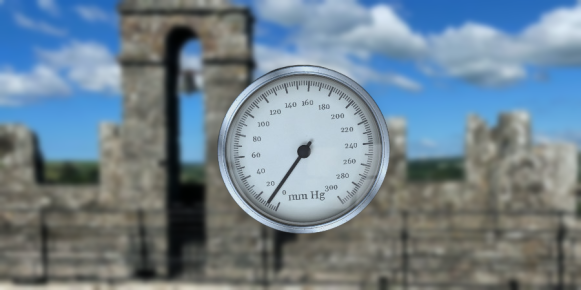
10 mmHg
